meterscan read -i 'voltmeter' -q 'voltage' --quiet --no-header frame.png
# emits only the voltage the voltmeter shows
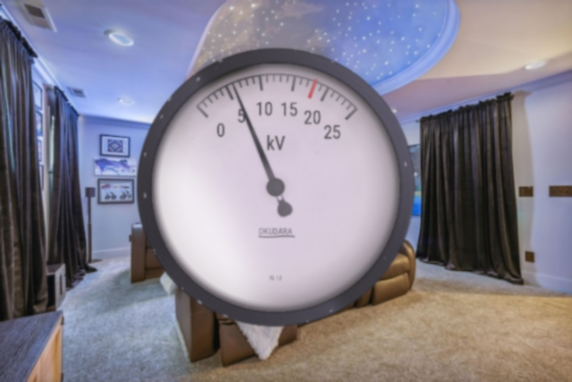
6 kV
